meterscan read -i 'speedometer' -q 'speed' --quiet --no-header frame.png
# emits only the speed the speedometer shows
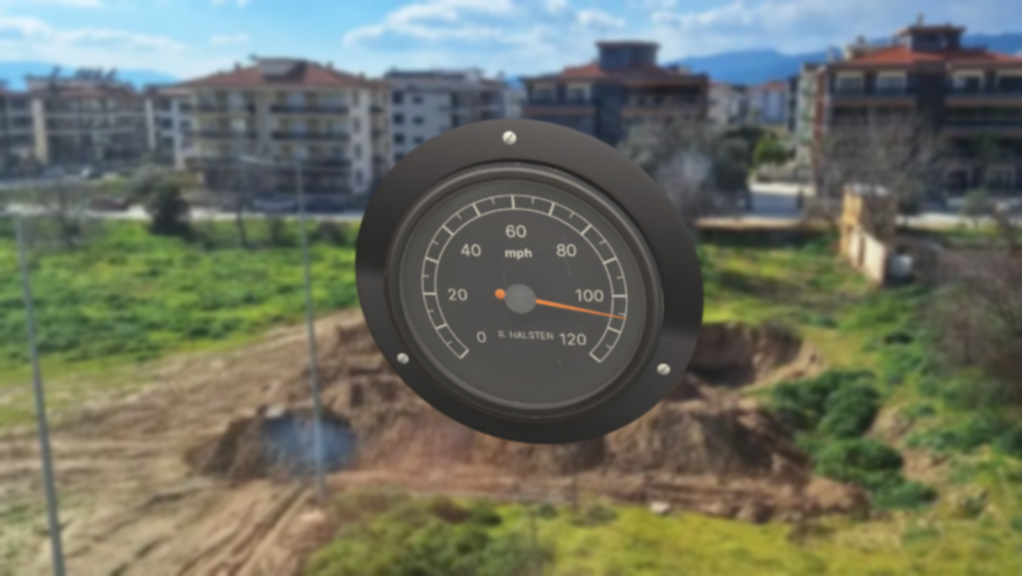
105 mph
